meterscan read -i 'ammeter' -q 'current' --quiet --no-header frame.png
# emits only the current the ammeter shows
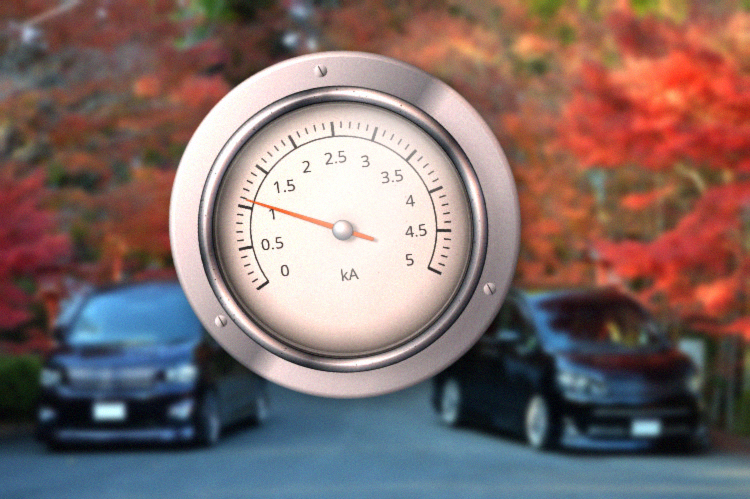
1.1 kA
